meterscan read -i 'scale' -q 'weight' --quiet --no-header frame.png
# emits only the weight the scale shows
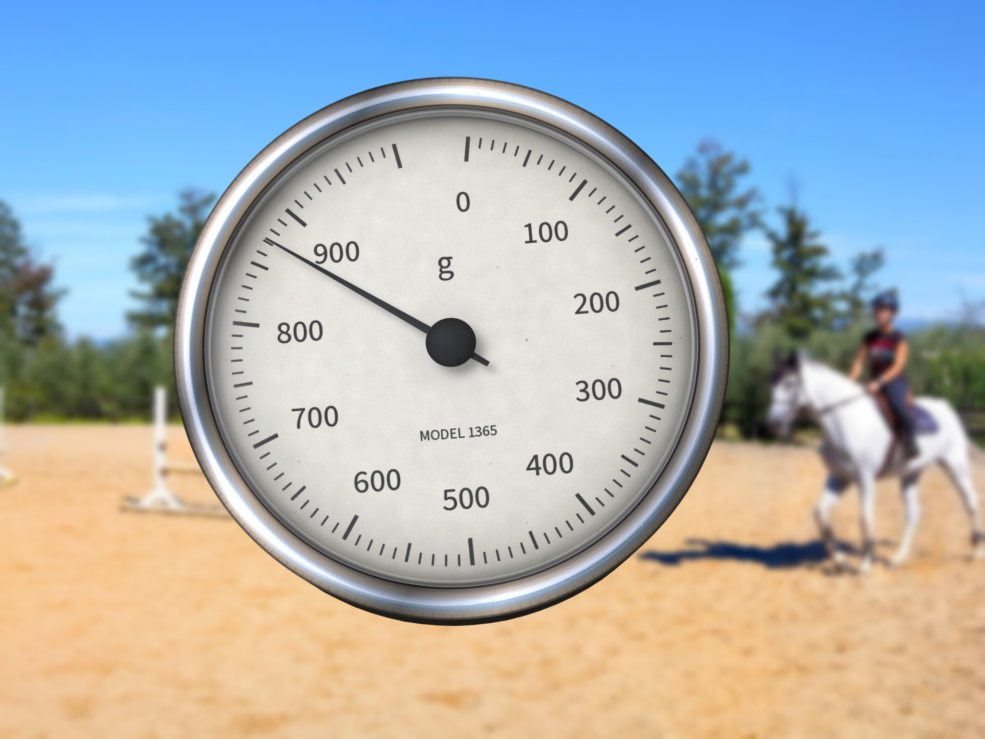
870 g
